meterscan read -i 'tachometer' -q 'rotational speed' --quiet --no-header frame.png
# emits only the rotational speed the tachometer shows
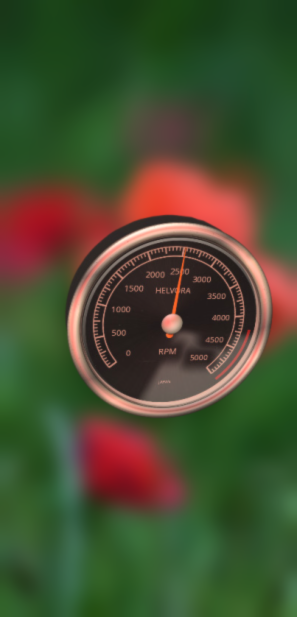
2500 rpm
